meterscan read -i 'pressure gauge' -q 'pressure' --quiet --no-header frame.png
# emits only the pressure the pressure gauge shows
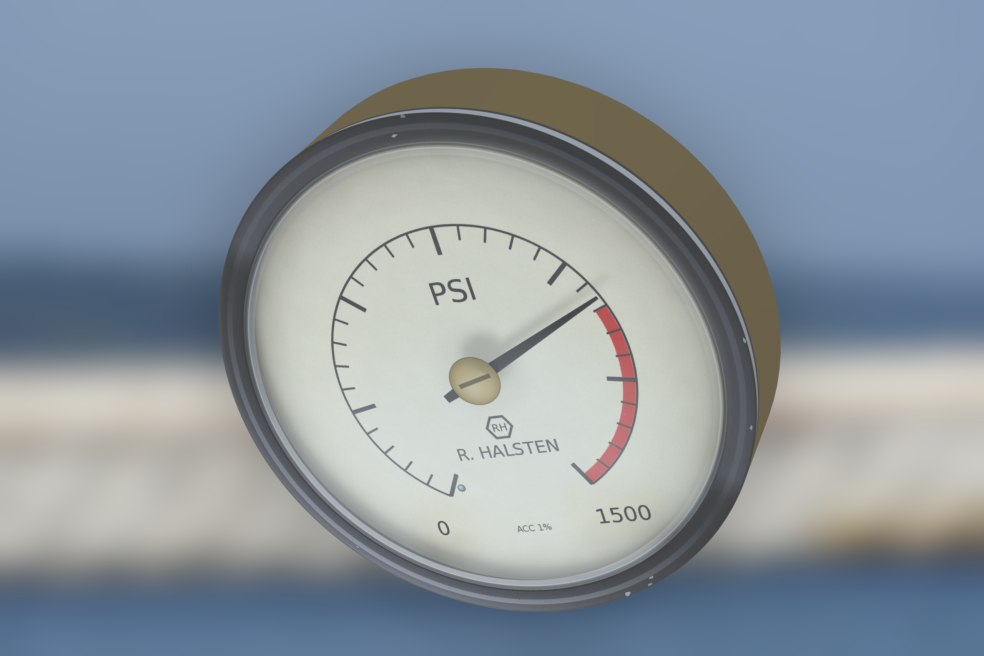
1075 psi
